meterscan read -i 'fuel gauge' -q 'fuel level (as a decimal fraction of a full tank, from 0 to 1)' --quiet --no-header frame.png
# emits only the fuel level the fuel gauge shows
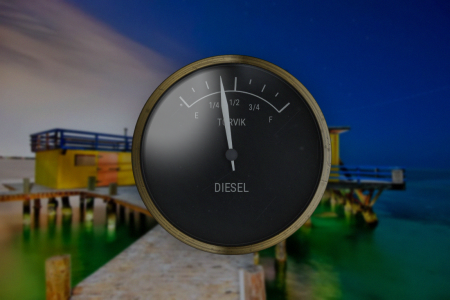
0.375
